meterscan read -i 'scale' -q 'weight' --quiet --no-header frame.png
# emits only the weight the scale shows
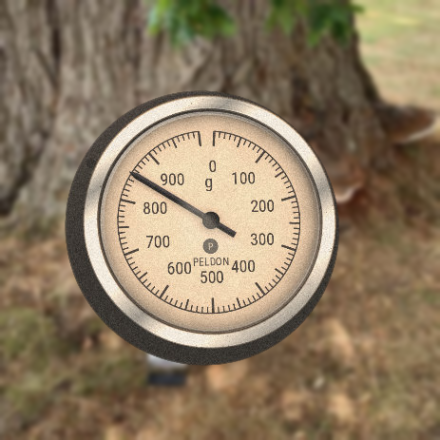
850 g
